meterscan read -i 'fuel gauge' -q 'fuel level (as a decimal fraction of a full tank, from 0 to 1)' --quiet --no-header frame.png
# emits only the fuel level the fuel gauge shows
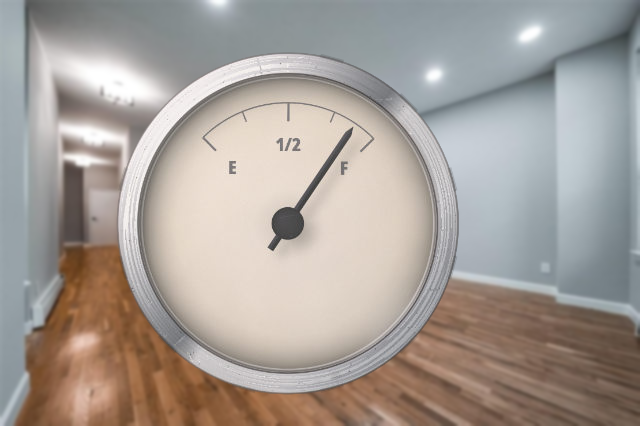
0.875
